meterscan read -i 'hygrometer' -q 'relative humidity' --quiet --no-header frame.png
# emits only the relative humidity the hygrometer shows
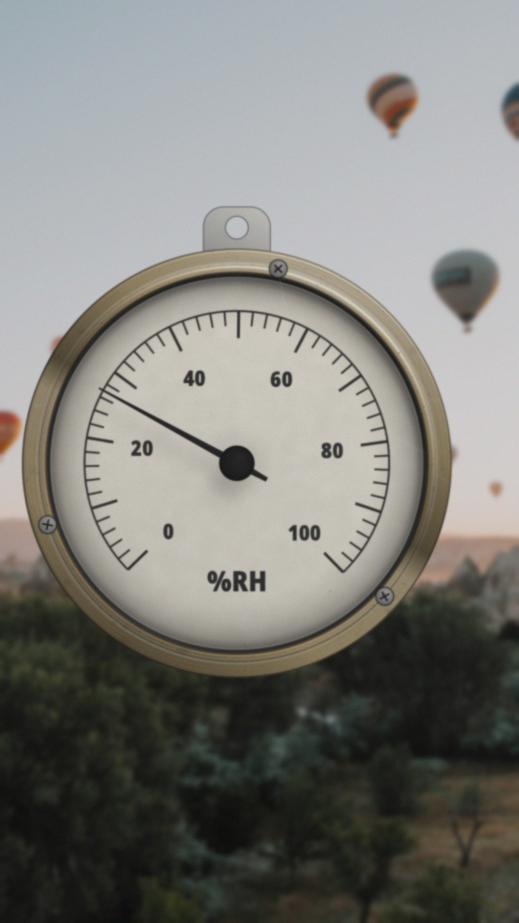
27 %
